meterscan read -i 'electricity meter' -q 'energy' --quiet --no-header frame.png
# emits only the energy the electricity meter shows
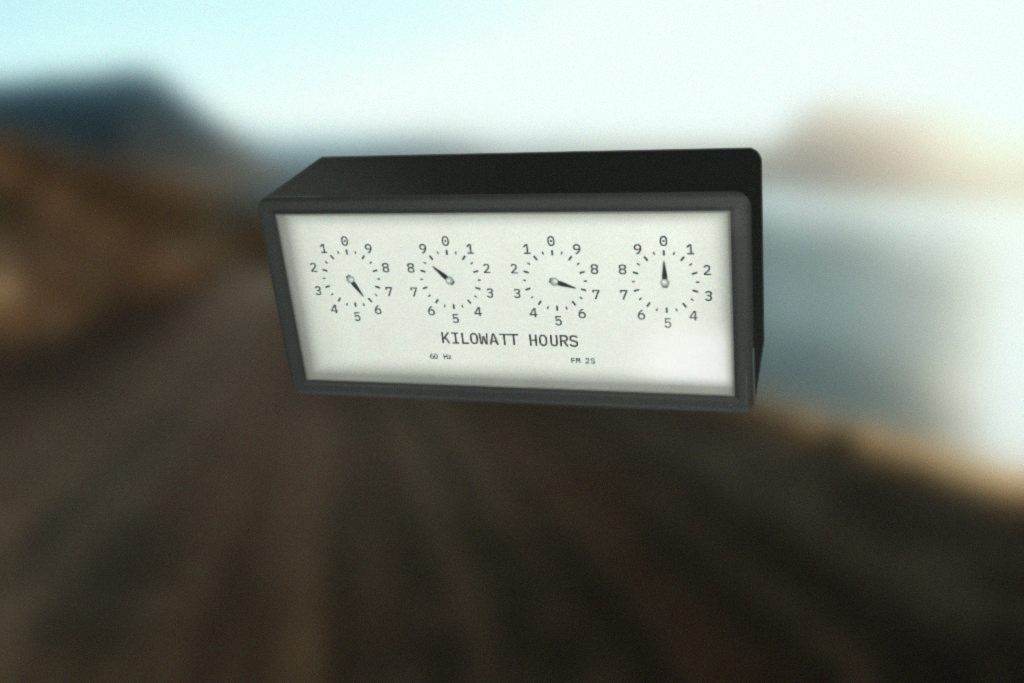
5870 kWh
